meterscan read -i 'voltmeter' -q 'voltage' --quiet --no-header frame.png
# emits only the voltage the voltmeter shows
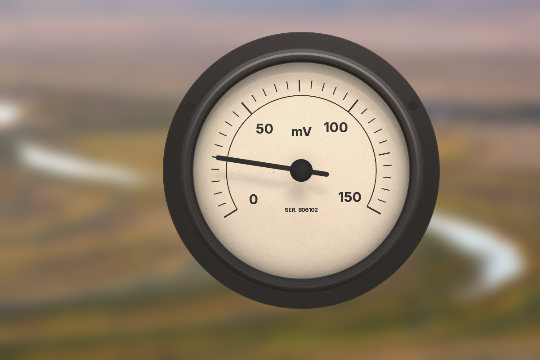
25 mV
